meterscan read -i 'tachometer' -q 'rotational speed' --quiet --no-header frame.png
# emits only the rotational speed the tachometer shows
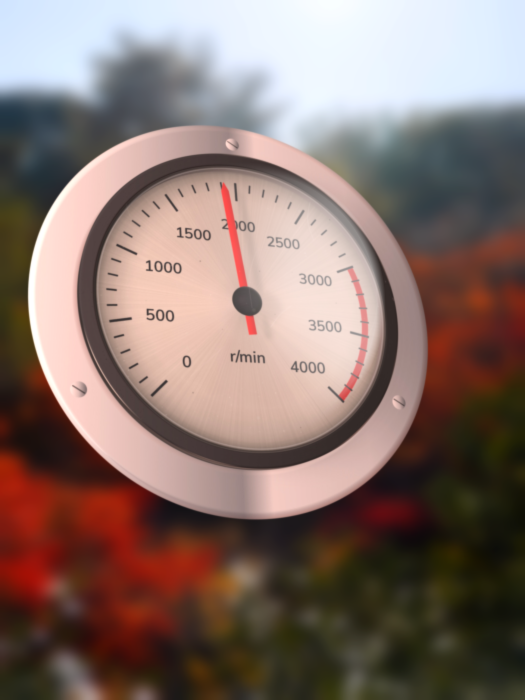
1900 rpm
